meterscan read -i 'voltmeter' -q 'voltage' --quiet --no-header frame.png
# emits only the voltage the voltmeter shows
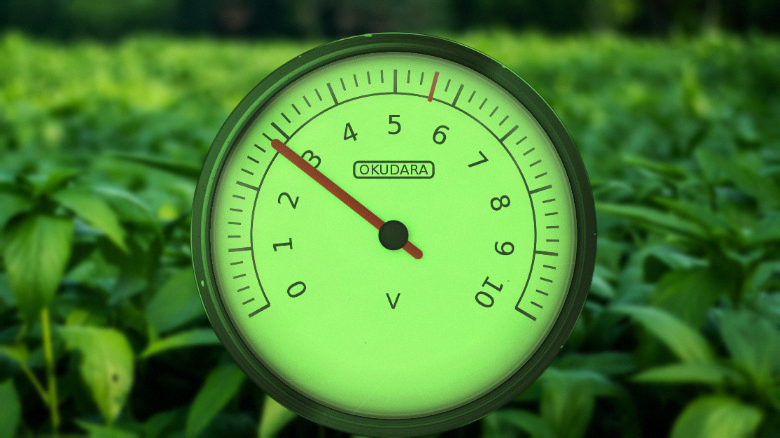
2.8 V
